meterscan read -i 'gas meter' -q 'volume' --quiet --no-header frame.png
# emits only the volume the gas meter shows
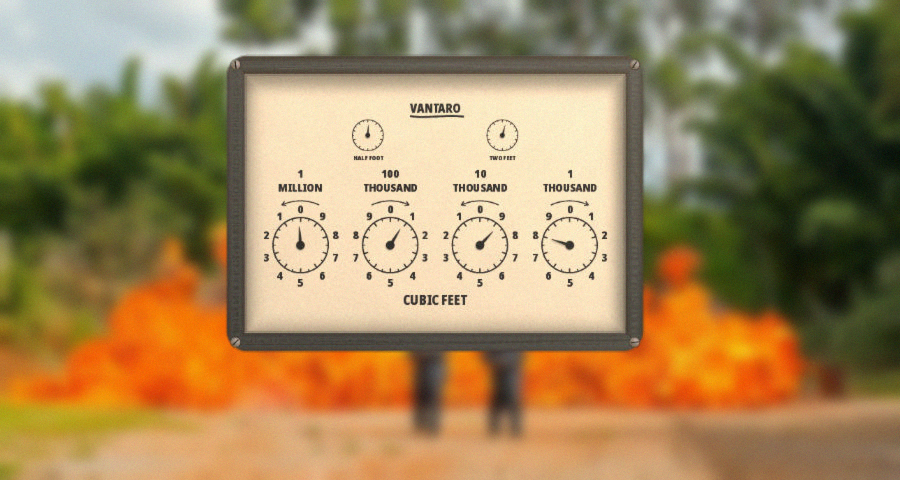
8800 ft³
